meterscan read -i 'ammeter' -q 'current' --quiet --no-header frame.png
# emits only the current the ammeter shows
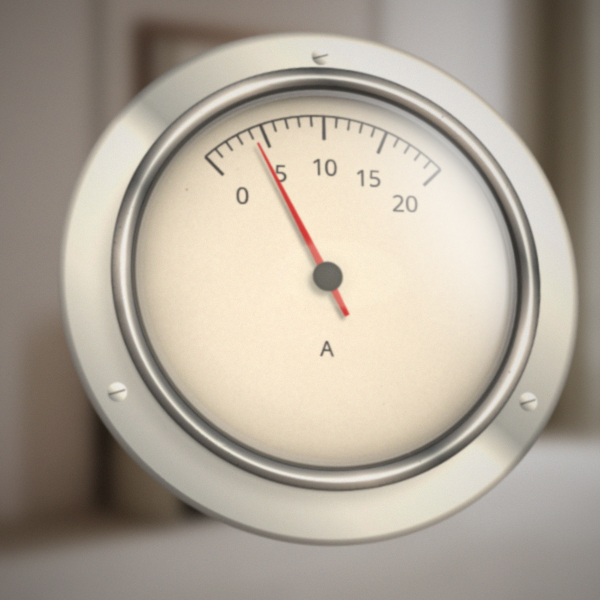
4 A
